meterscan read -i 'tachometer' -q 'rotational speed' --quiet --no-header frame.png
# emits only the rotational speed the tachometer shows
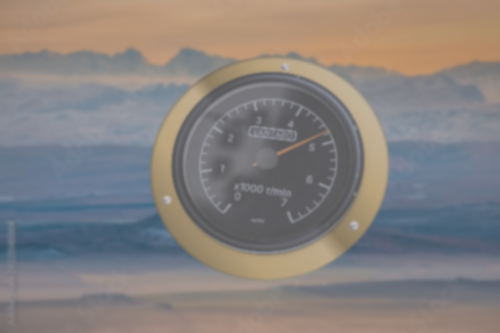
4800 rpm
